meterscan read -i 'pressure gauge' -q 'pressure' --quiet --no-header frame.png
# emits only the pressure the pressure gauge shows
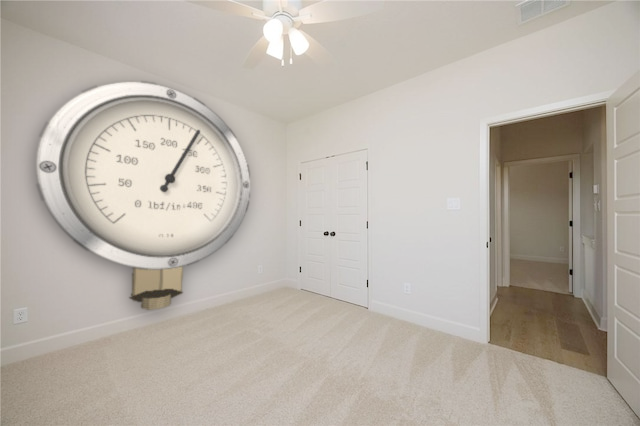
240 psi
